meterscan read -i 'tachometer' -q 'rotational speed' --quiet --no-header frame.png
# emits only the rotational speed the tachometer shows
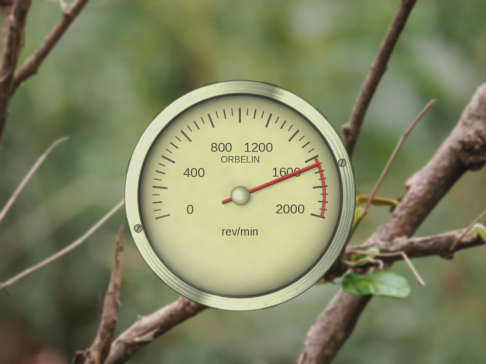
1650 rpm
